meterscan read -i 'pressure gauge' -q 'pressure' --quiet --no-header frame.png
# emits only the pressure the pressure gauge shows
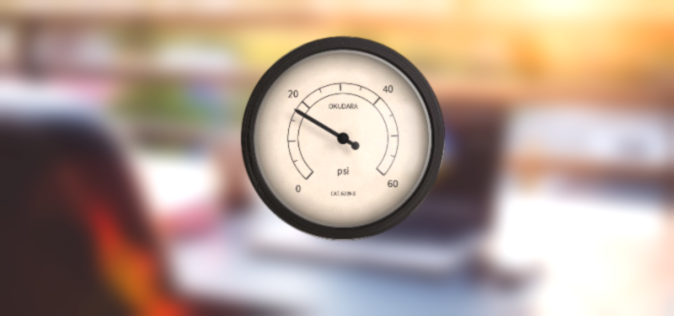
17.5 psi
